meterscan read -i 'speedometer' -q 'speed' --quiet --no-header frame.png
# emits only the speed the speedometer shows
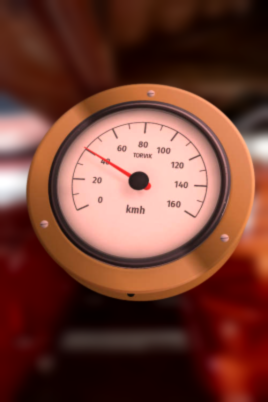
40 km/h
